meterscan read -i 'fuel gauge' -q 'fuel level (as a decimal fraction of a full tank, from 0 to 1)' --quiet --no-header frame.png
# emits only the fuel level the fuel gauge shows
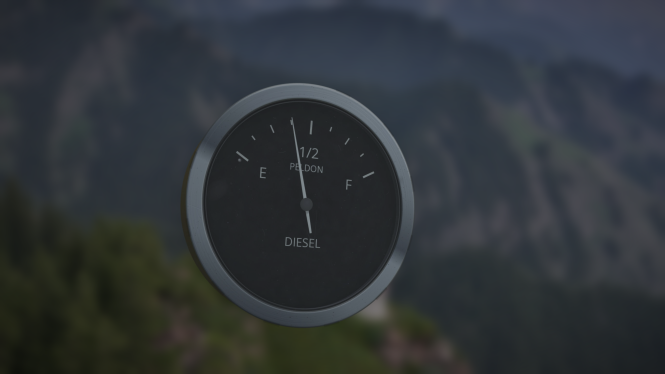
0.375
